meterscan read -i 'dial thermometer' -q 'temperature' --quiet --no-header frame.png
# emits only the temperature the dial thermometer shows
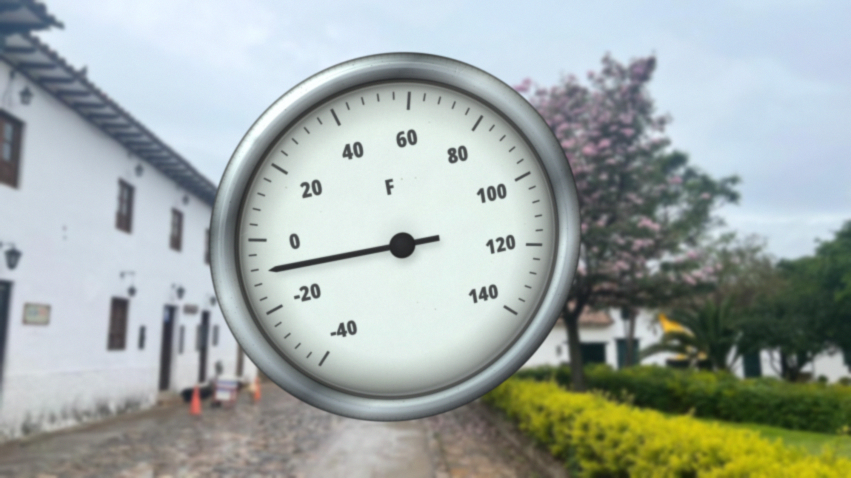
-8 °F
